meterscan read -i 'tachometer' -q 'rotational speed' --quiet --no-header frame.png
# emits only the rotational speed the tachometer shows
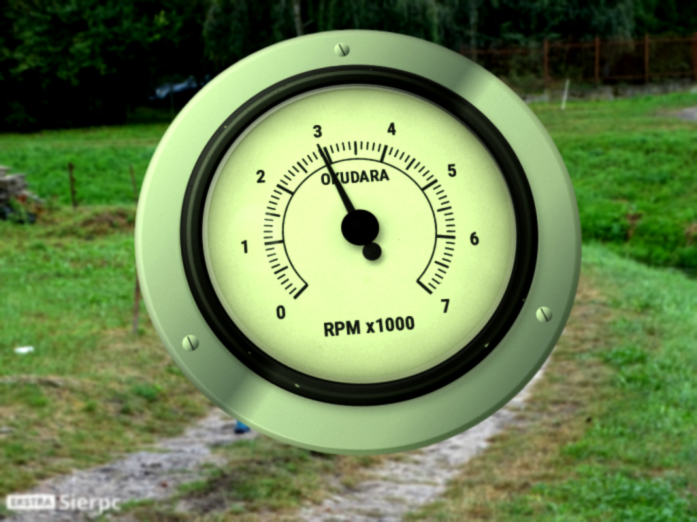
2900 rpm
